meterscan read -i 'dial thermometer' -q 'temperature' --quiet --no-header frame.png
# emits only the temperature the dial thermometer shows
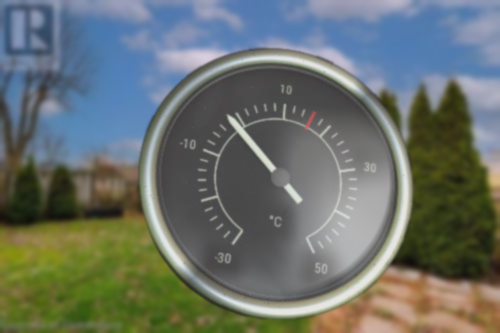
-2 °C
